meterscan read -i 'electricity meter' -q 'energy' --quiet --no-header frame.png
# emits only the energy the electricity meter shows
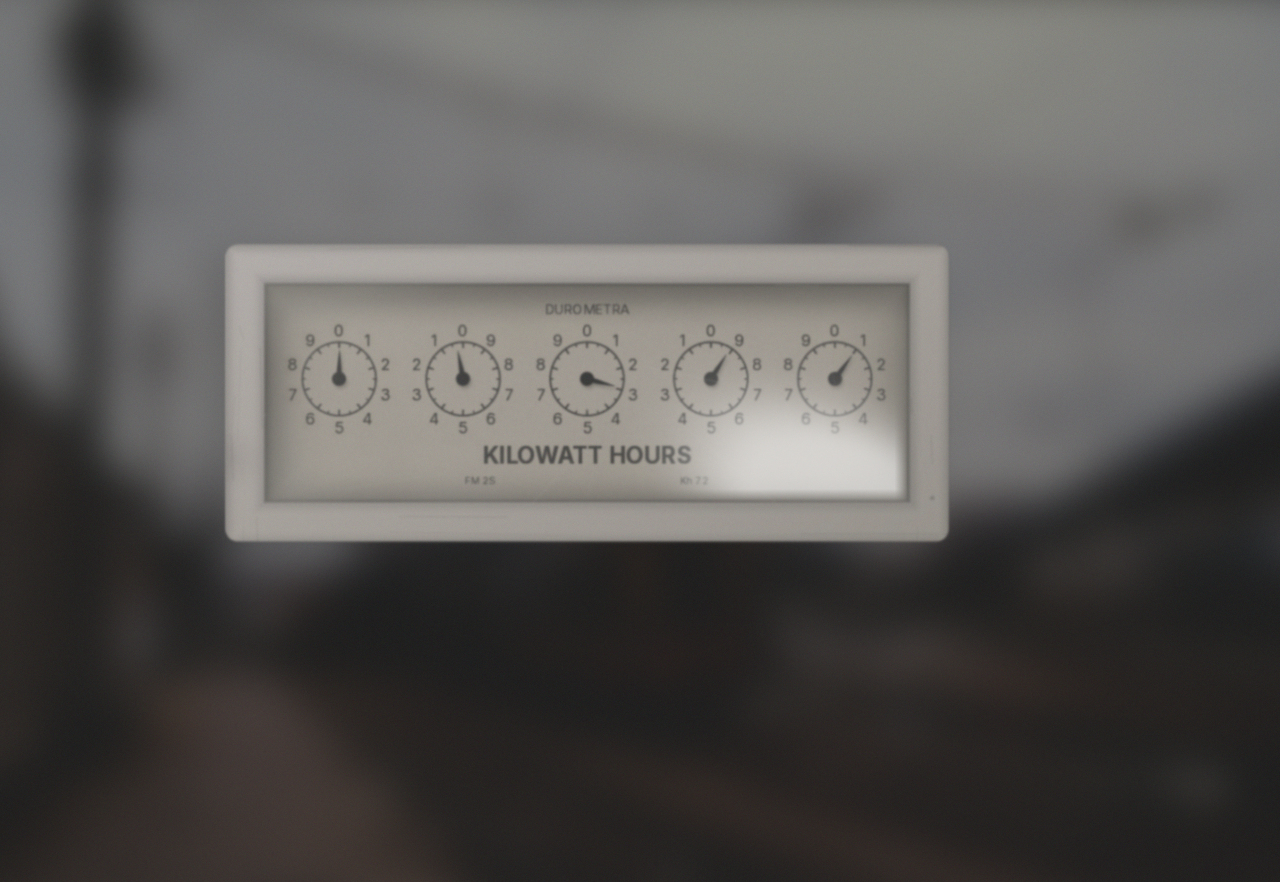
291 kWh
